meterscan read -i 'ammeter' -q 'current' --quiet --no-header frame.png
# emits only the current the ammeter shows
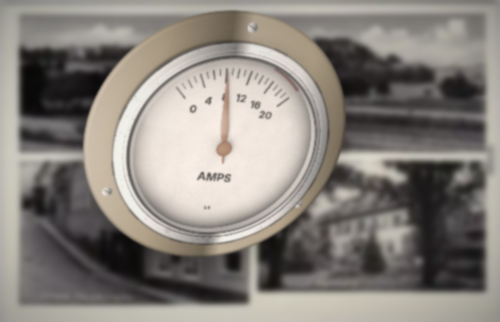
8 A
